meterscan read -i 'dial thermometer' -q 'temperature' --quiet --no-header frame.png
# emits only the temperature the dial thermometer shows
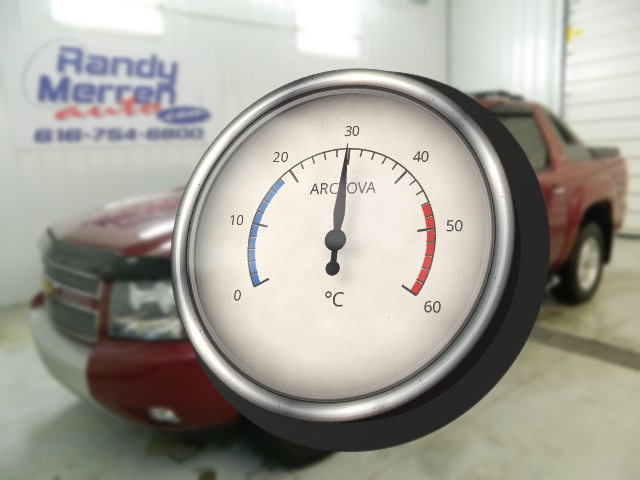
30 °C
